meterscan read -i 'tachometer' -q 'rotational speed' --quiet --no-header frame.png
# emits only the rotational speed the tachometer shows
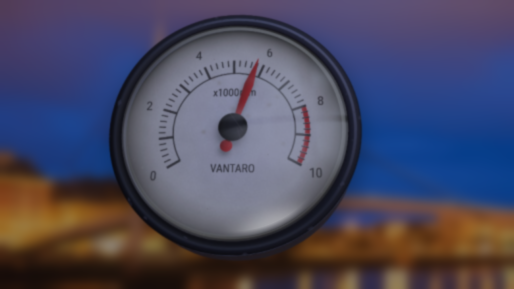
5800 rpm
